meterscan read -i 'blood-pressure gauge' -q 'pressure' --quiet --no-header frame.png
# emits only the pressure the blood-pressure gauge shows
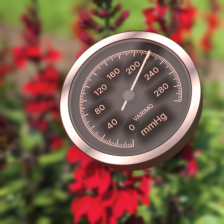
220 mmHg
